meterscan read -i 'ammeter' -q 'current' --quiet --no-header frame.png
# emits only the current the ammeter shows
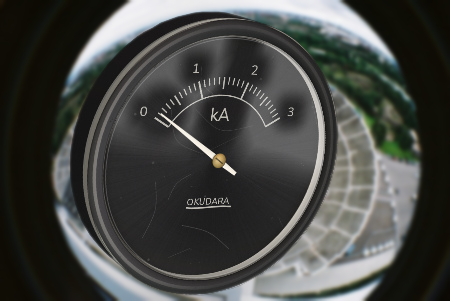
0.1 kA
